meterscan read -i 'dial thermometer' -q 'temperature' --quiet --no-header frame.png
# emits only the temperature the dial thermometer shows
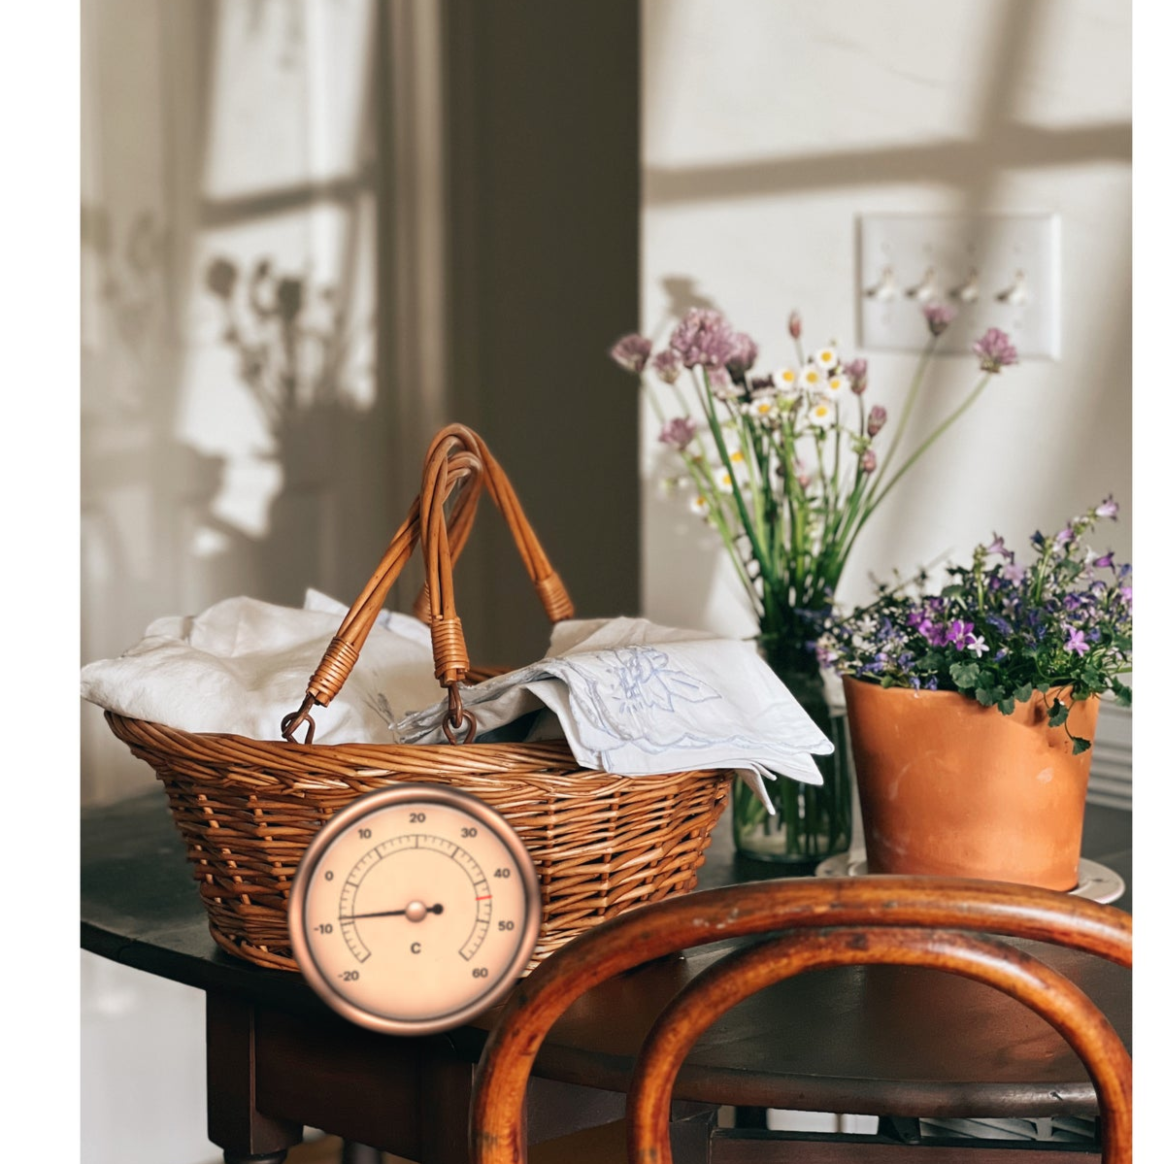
-8 °C
